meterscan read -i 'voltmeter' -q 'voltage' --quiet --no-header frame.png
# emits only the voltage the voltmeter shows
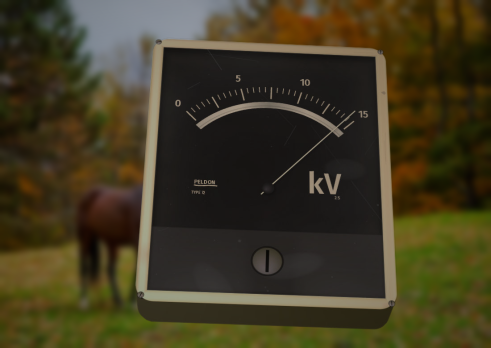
14.5 kV
